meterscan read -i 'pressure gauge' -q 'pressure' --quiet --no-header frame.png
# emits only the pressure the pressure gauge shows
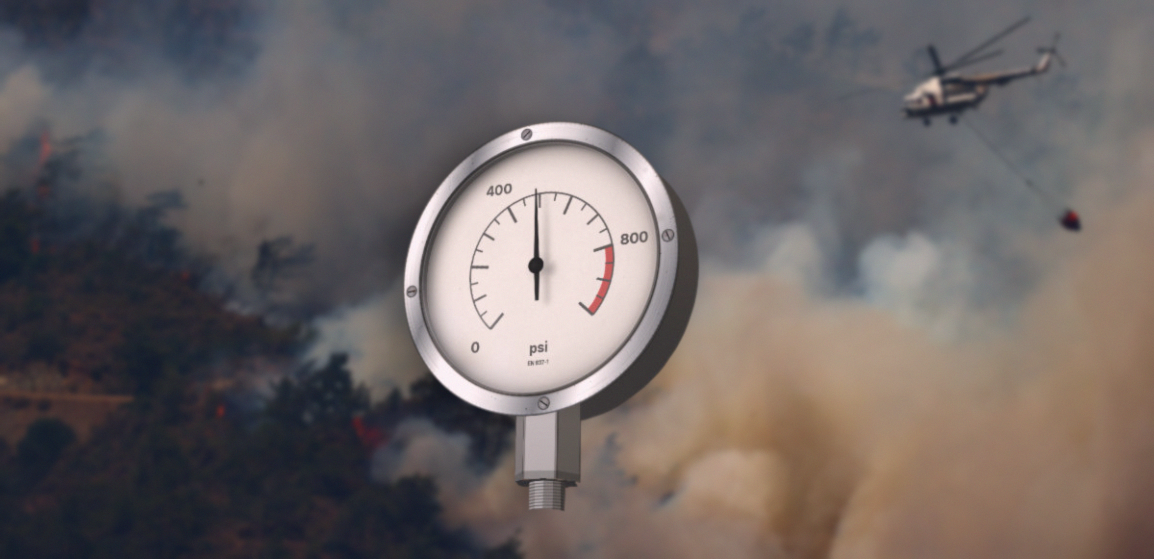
500 psi
